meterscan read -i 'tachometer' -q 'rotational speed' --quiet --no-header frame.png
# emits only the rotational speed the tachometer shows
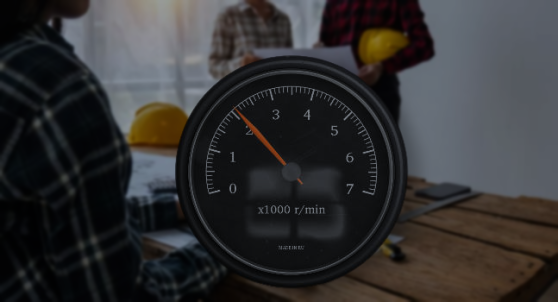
2100 rpm
